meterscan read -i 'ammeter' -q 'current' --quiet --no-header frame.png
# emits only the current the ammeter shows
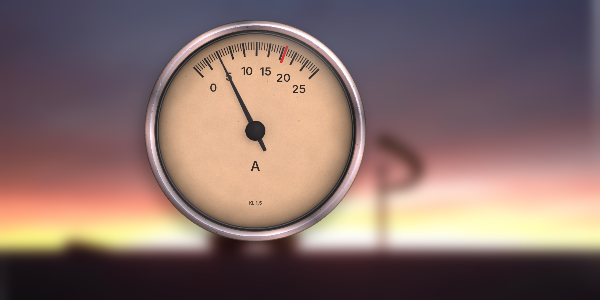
5 A
